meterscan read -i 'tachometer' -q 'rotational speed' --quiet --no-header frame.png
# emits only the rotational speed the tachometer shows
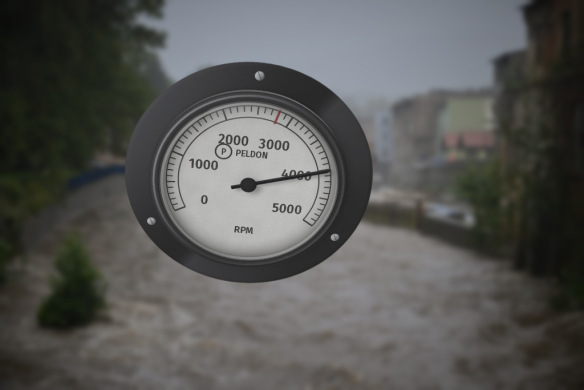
4000 rpm
